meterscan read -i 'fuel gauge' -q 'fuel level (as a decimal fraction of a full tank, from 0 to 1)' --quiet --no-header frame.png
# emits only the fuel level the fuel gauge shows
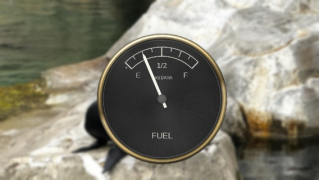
0.25
